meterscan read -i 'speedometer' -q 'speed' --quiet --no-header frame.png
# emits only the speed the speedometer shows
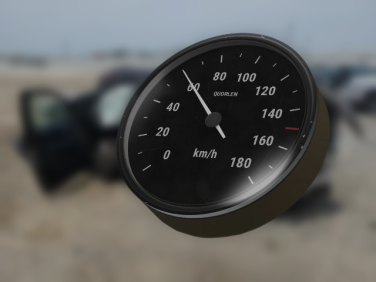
60 km/h
